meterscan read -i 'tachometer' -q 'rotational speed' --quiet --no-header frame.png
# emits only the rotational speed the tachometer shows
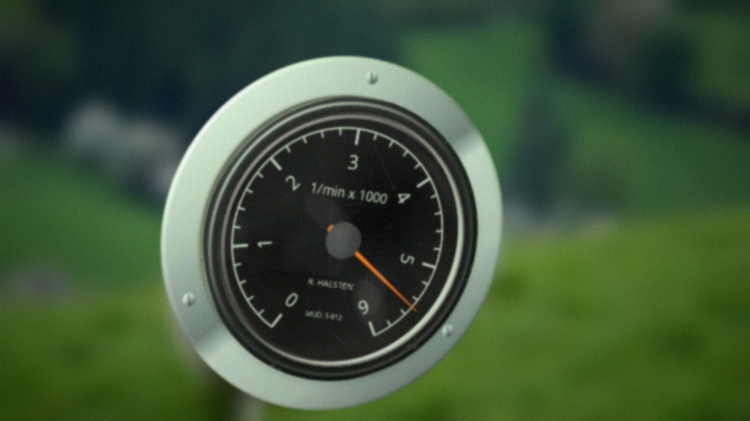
5500 rpm
